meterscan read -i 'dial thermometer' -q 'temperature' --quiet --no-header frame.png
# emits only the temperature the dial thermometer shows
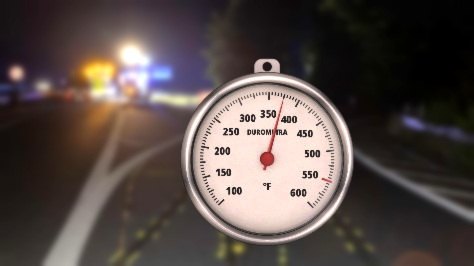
375 °F
